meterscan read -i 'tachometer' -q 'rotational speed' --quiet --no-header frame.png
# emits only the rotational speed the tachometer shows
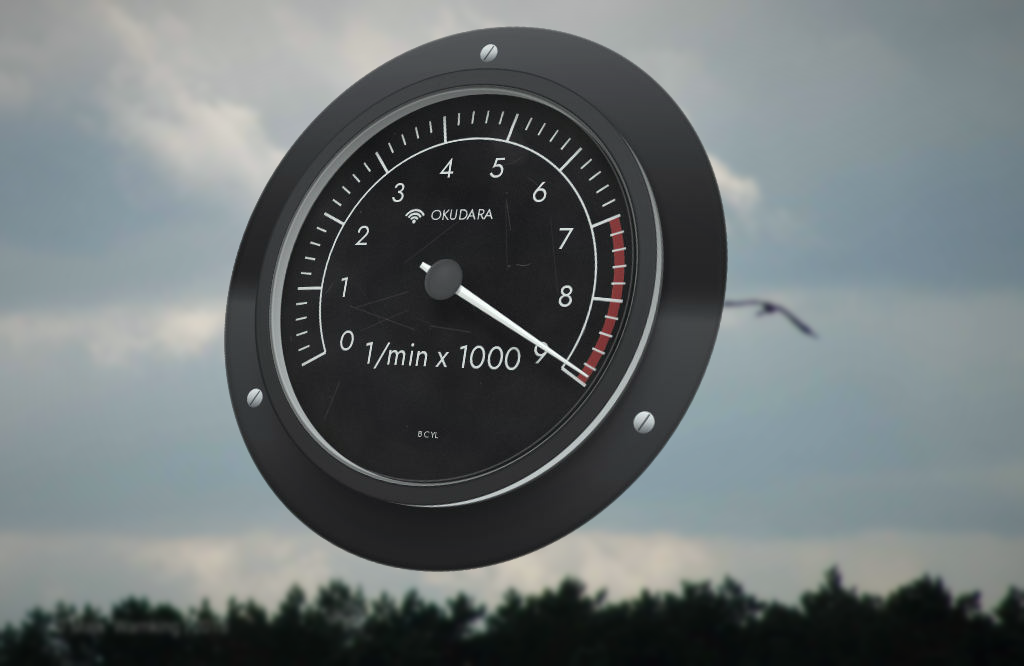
8900 rpm
